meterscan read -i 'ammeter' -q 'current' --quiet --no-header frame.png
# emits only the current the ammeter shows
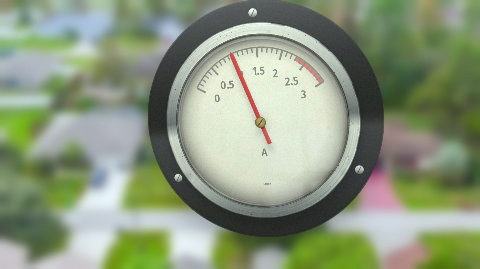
1 A
